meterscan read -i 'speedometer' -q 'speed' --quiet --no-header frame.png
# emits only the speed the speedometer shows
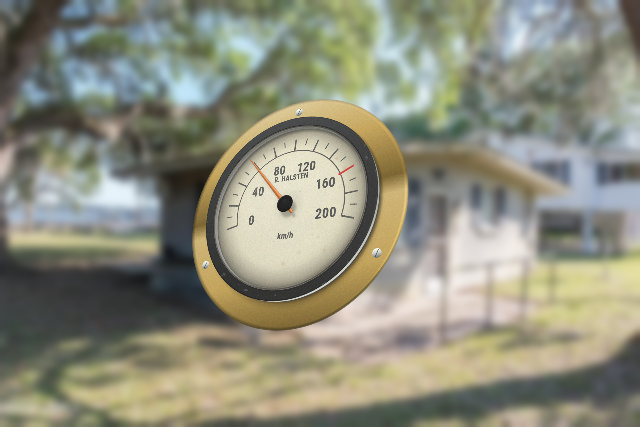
60 km/h
